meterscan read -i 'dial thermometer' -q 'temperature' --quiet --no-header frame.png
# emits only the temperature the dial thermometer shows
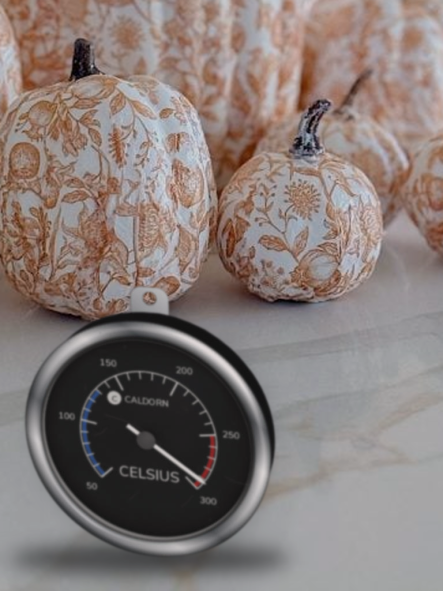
290 °C
